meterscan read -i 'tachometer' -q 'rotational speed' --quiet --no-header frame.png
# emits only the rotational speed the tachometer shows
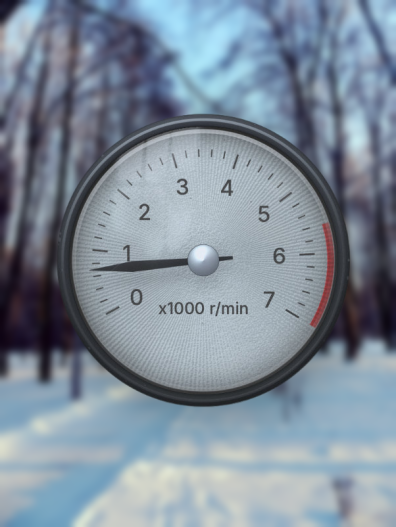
700 rpm
